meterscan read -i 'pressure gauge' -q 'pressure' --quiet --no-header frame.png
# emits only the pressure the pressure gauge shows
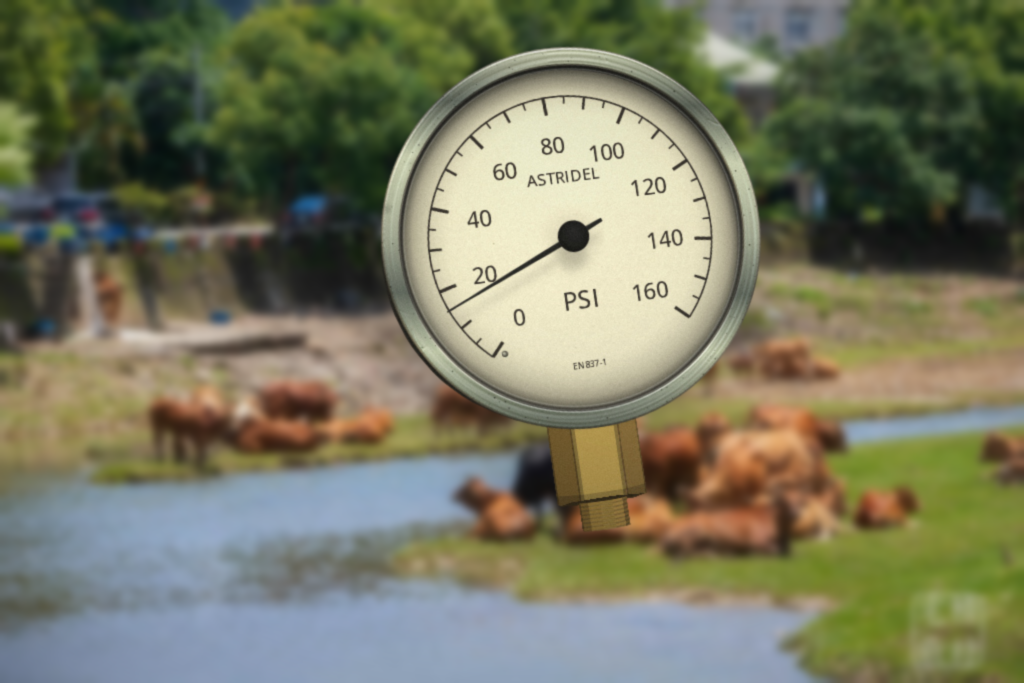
15 psi
